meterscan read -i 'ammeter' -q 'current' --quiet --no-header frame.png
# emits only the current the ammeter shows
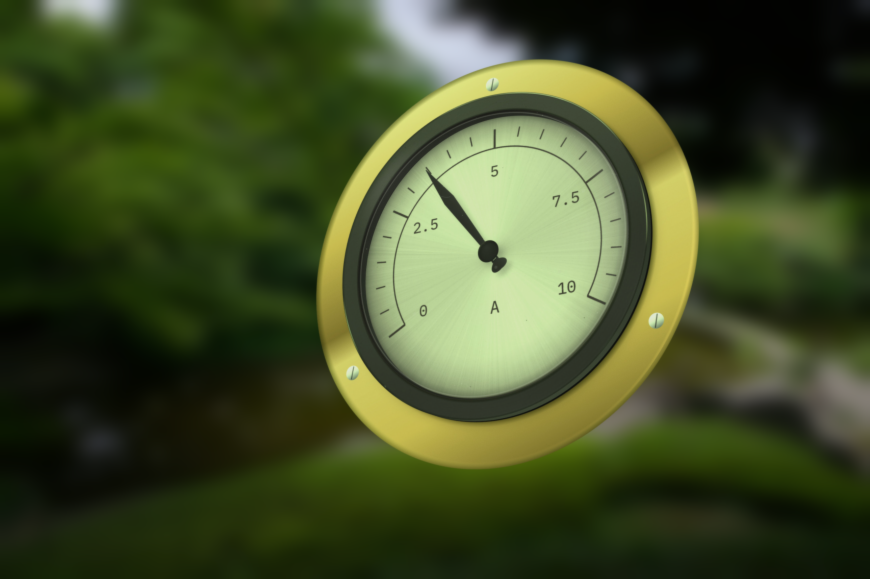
3.5 A
